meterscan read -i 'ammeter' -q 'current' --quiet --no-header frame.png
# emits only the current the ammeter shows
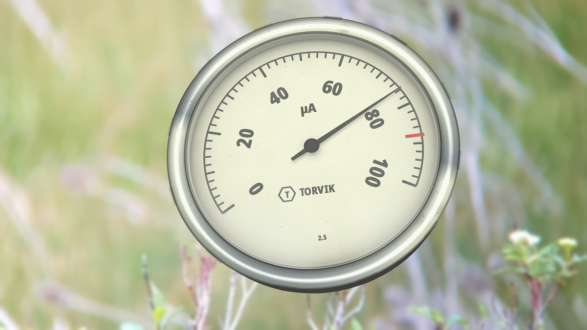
76 µA
